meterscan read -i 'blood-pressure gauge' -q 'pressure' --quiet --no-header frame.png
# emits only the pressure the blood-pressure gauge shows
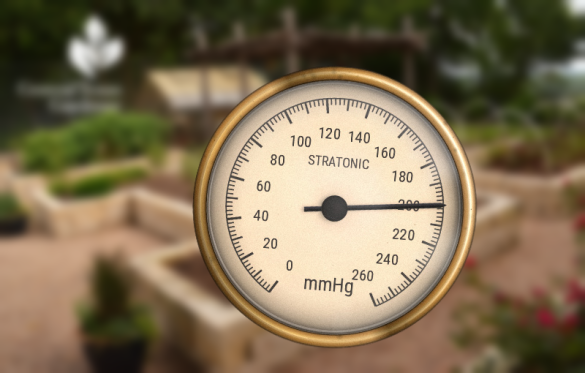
200 mmHg
